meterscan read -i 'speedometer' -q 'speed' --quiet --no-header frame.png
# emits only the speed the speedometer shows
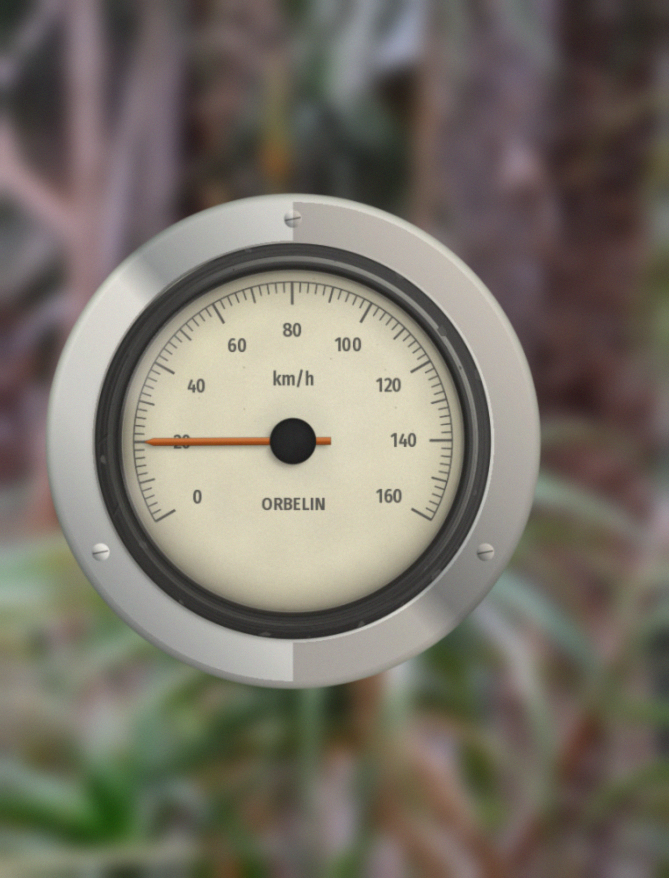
20 km/h
